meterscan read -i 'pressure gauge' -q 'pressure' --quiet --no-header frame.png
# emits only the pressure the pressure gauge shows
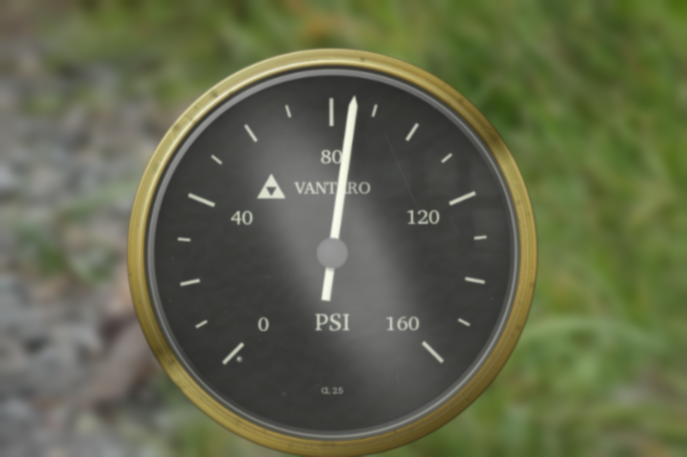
85 psi
